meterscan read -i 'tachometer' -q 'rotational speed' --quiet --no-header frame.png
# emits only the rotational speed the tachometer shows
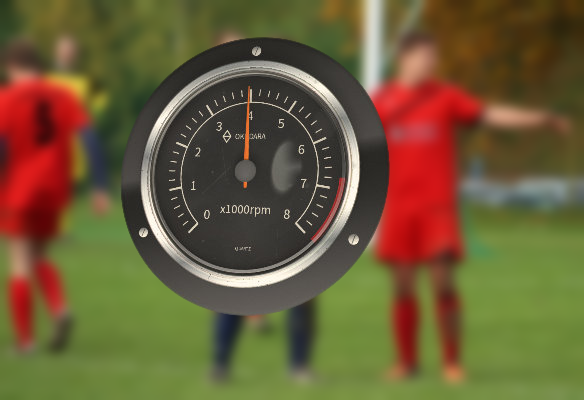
4000 rpm
